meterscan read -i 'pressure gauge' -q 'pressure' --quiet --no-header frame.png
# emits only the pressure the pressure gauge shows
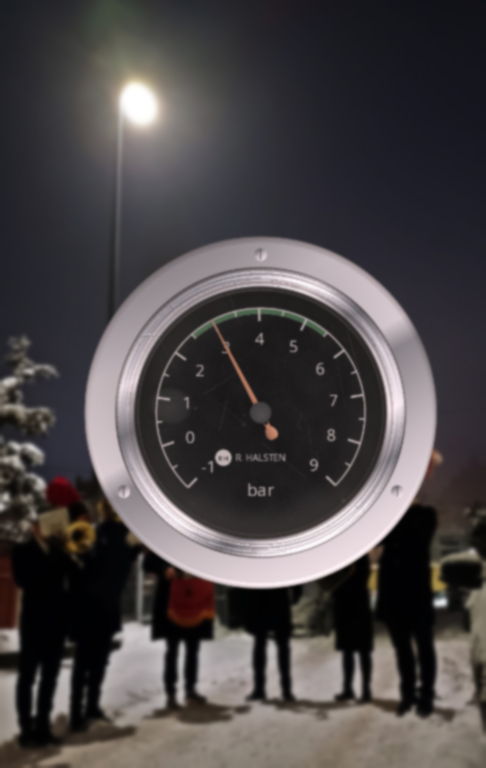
3 bar
